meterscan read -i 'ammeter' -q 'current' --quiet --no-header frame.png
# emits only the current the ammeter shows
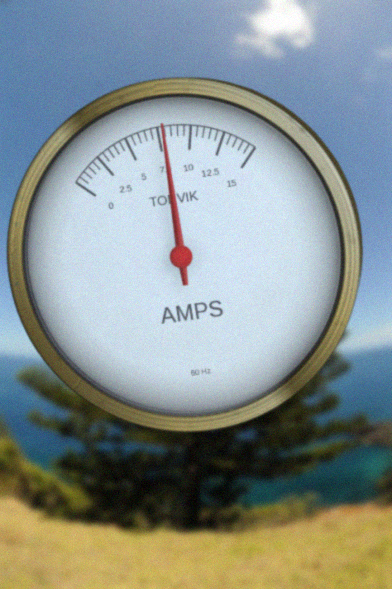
8 A
